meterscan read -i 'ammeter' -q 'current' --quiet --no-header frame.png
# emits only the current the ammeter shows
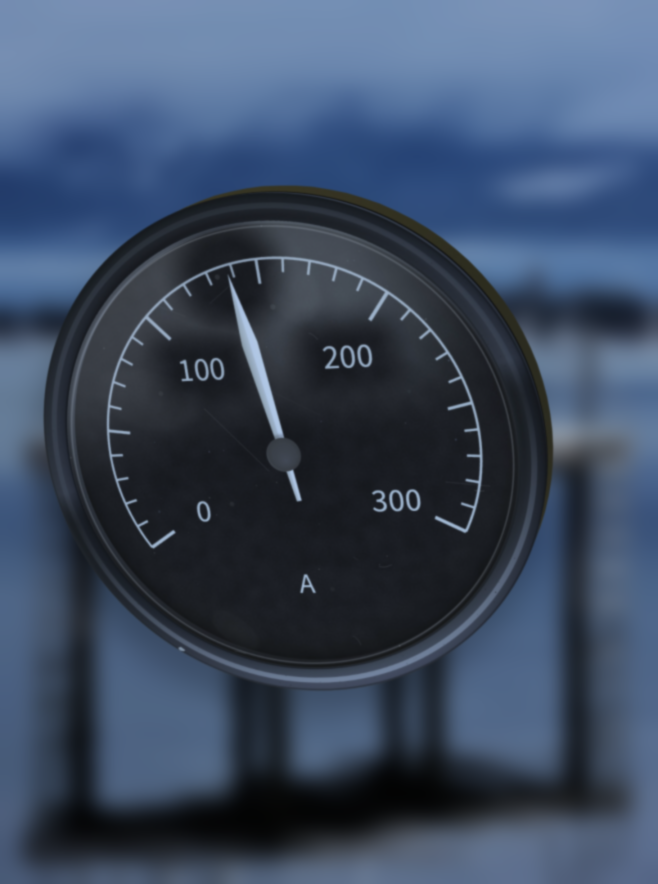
140 A
